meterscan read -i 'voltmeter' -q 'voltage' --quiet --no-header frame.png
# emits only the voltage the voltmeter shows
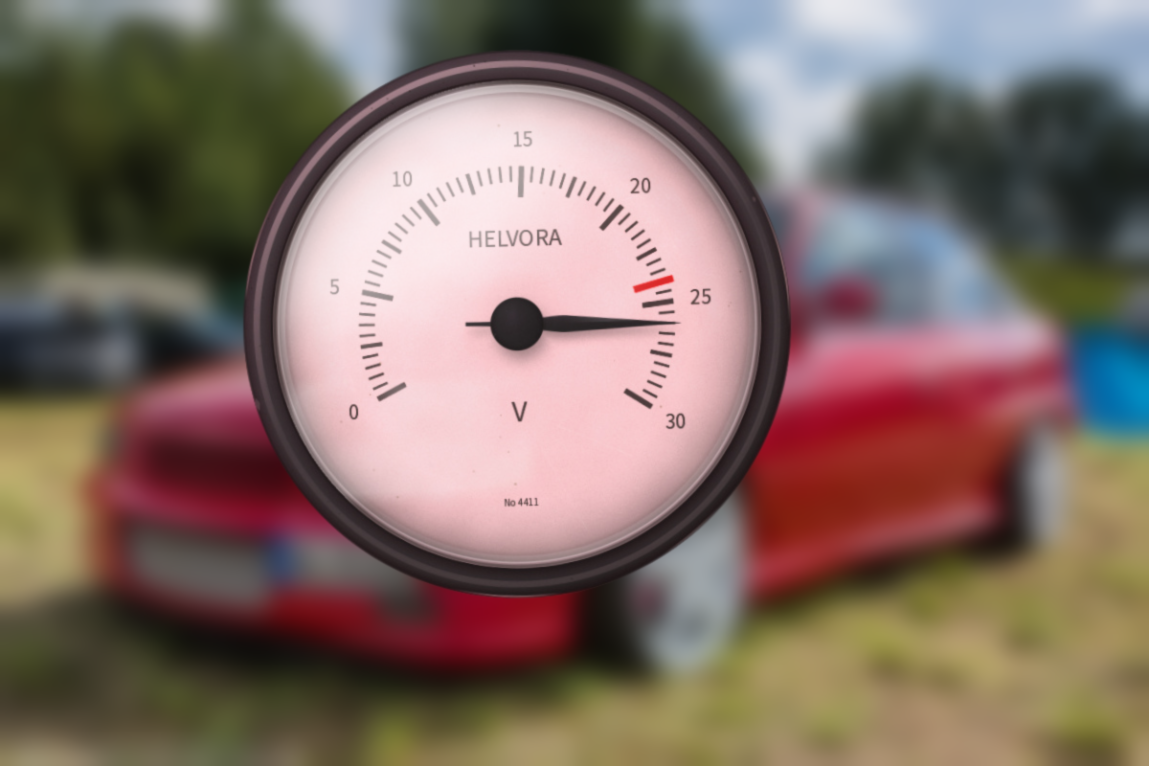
26 V
